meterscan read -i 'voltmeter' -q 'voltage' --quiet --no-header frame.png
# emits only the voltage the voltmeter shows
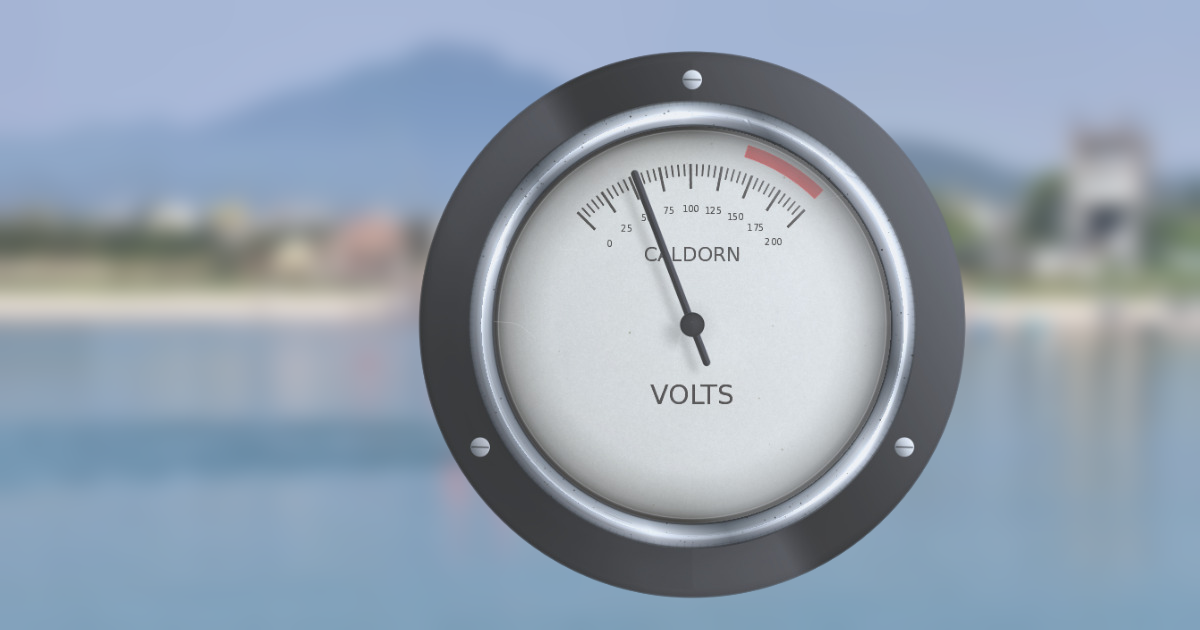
55 V
